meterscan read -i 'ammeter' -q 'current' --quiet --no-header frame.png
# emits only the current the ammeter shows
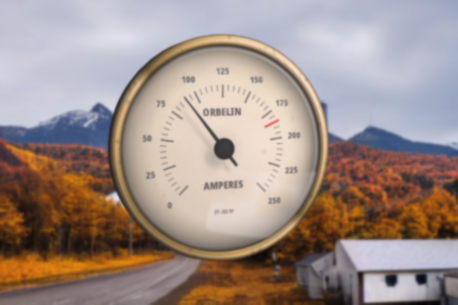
90 A
